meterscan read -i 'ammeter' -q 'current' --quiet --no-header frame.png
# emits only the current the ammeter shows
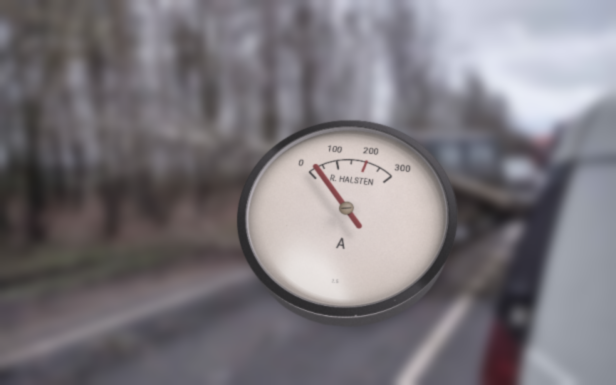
25 A
